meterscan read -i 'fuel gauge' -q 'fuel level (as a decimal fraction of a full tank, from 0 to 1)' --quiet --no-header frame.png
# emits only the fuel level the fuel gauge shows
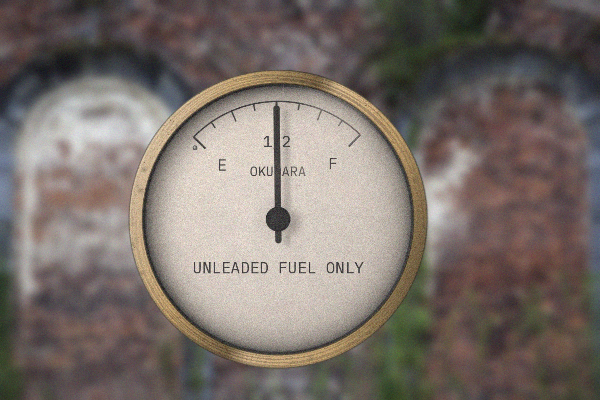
0.5
